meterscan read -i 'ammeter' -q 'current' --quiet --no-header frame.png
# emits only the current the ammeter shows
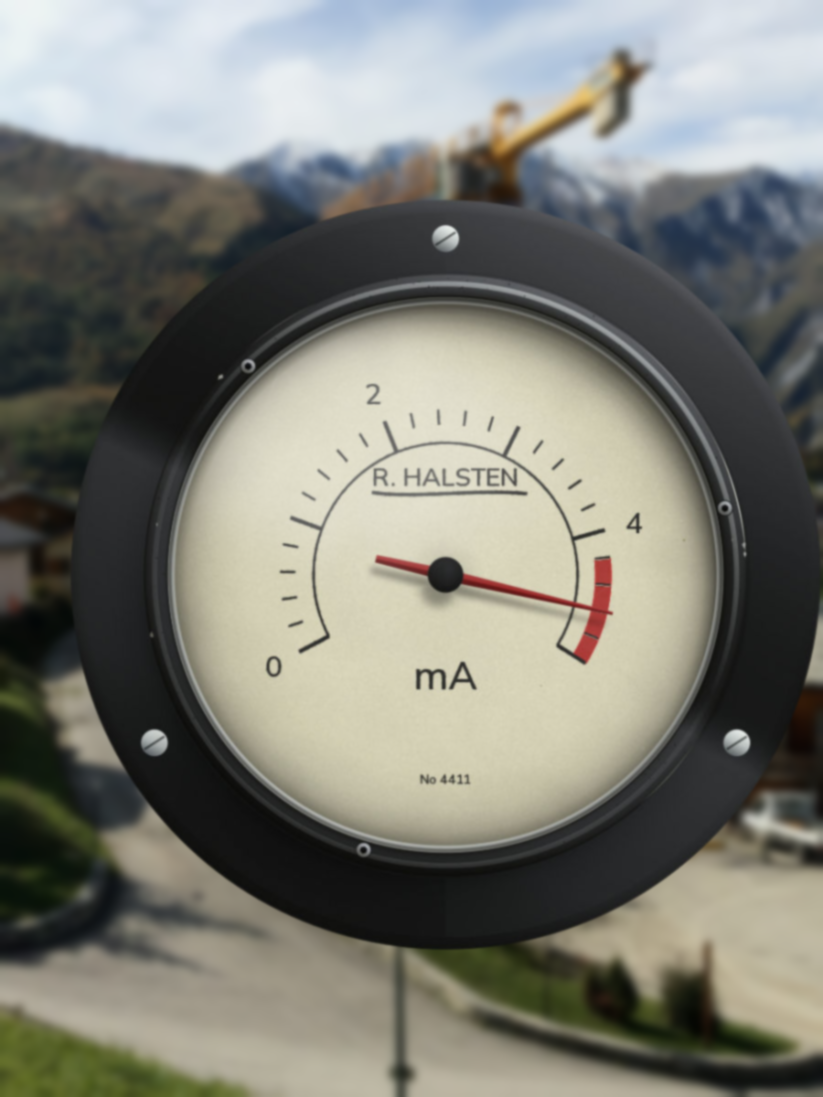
4.6 mA
